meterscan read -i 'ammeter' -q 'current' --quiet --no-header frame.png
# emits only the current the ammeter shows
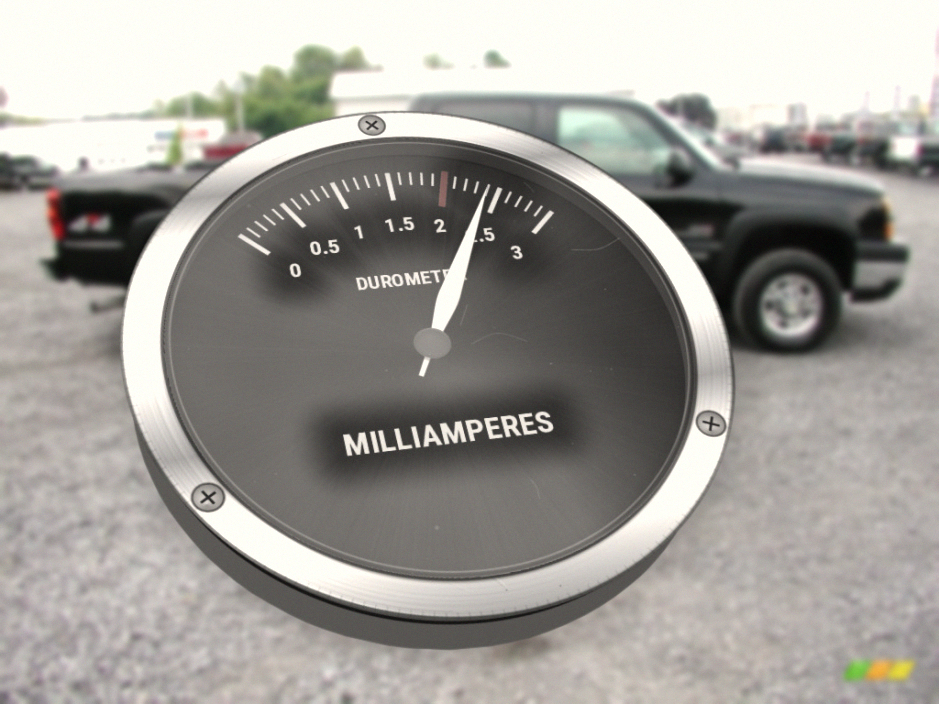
2.4 mA
